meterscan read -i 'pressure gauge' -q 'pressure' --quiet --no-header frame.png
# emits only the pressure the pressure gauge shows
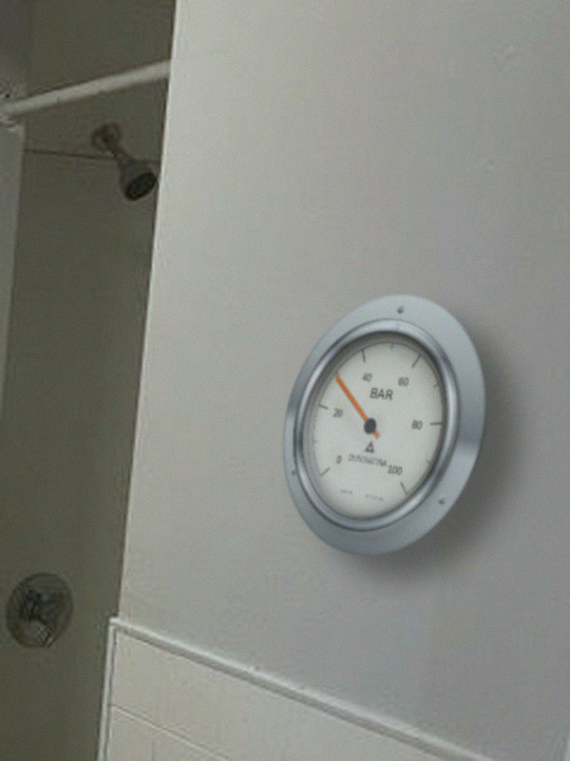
30 bar
